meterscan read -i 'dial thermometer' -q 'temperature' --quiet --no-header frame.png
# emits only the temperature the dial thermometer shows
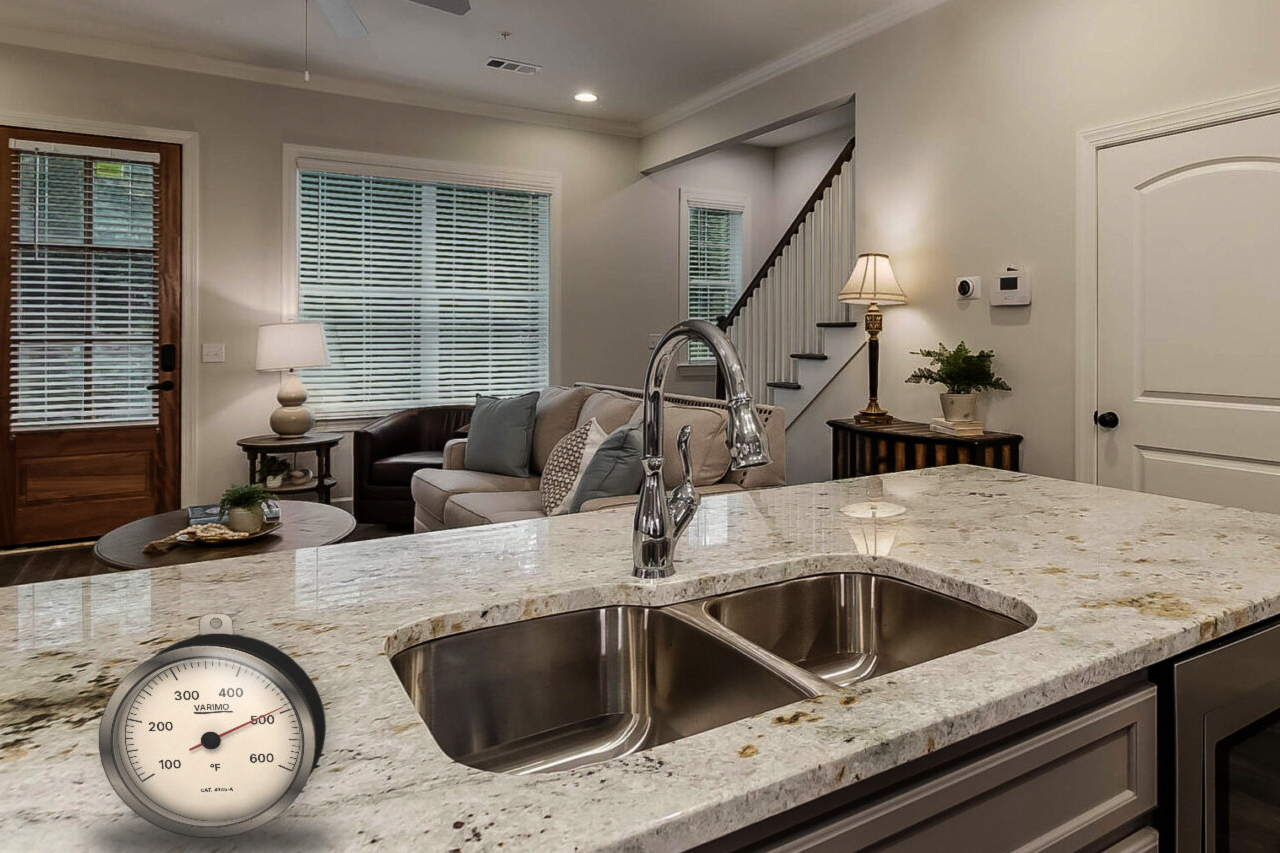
490 °F
